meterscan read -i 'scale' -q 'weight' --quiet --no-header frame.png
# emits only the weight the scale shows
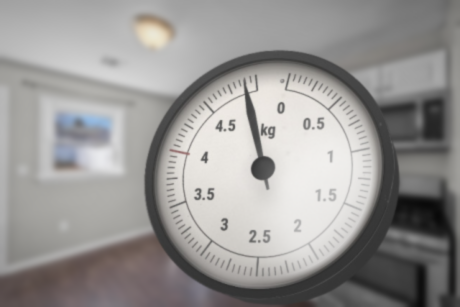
4.9 kg
